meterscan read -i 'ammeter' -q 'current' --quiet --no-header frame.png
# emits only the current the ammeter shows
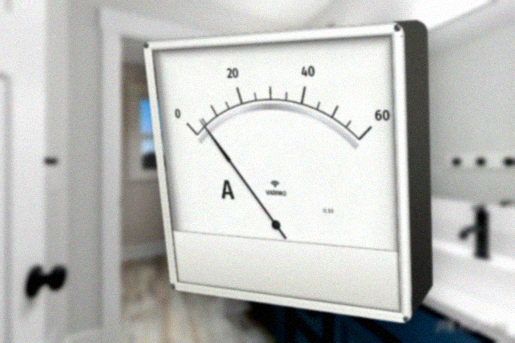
5 A
